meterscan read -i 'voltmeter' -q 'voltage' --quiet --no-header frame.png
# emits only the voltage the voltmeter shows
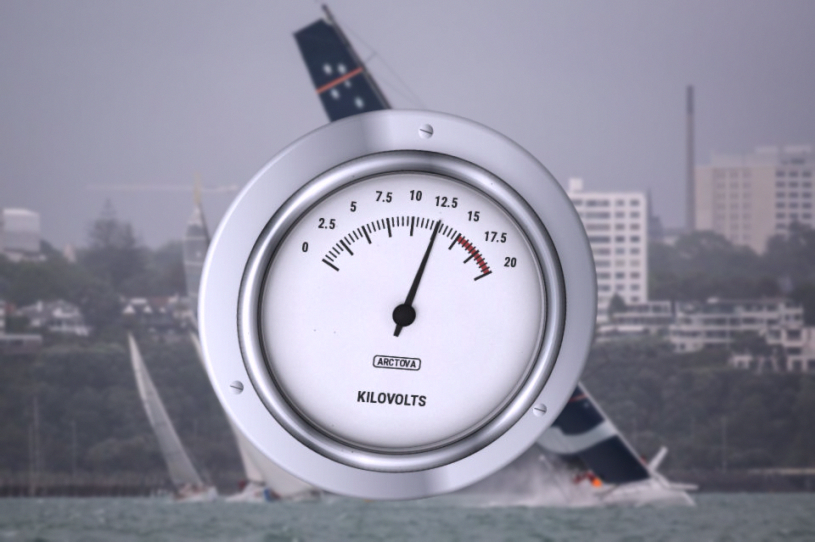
12.5 kV
